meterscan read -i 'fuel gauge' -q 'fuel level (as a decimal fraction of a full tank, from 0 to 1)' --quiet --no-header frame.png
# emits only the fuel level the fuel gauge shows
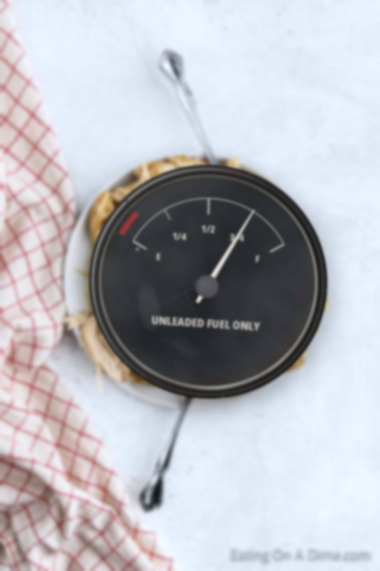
0.75
